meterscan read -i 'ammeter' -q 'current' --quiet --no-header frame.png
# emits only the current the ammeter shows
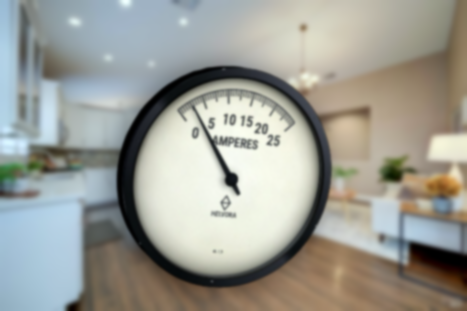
2.5 A
